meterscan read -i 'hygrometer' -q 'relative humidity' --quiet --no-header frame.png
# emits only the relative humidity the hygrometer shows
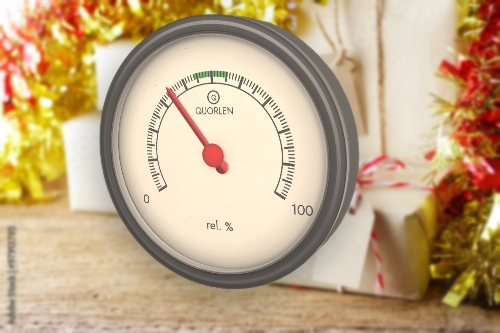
35 %
